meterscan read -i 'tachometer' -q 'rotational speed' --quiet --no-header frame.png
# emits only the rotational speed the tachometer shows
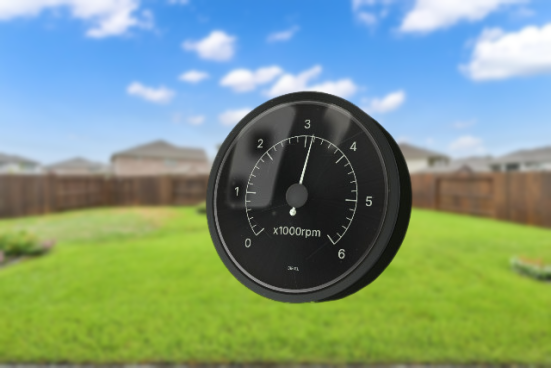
3200 rpm
